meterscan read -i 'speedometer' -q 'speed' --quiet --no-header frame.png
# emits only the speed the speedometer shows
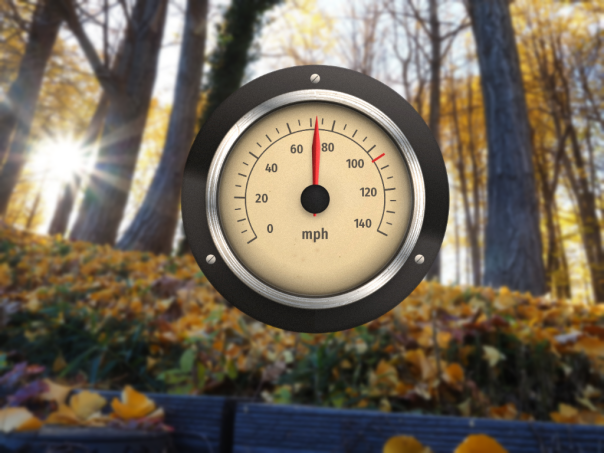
72.5 mph
